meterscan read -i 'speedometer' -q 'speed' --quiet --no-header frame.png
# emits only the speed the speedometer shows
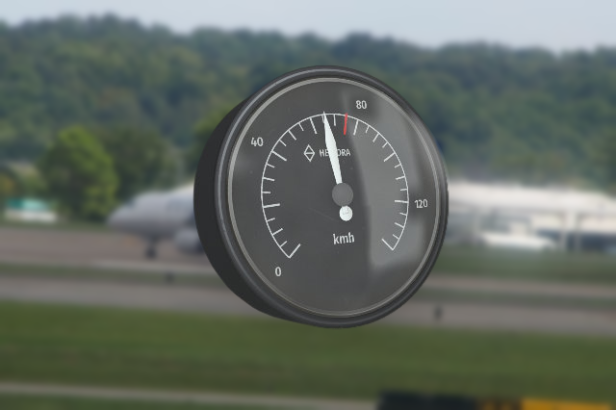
65 km/h
